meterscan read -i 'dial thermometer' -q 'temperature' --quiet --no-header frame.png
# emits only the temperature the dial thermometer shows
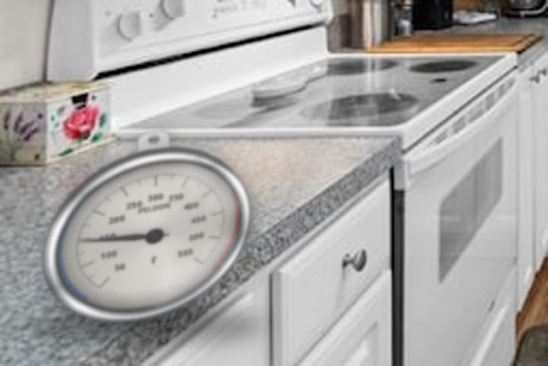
150 °F
